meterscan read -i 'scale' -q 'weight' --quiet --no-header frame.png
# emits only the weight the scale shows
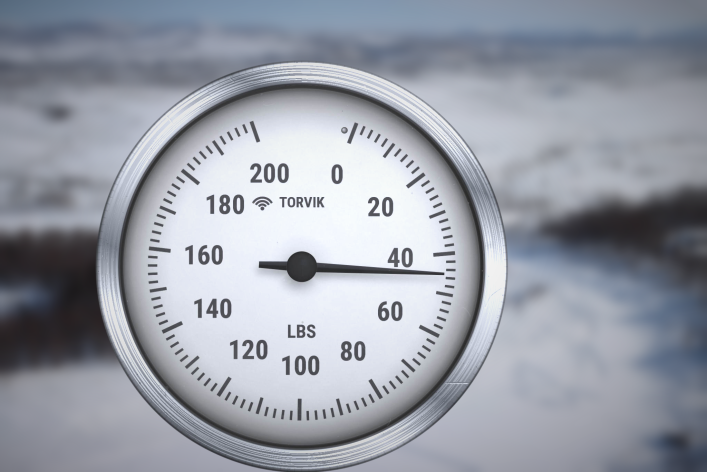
45 lb
